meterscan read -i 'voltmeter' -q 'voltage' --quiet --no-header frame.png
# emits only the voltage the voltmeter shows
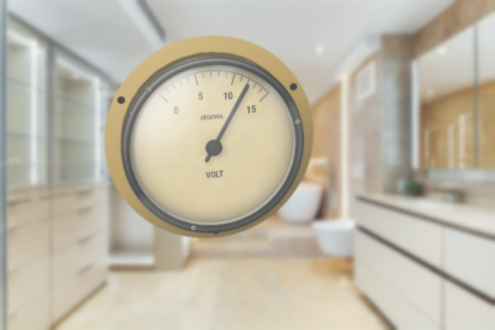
12 V
